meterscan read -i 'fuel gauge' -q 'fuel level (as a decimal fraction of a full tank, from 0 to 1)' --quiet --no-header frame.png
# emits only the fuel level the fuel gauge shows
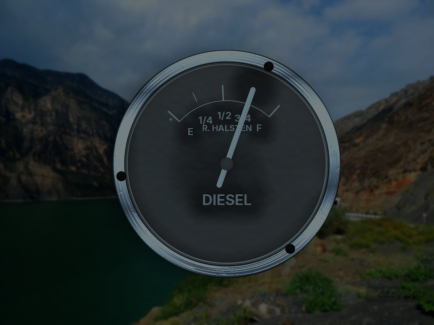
0.75
